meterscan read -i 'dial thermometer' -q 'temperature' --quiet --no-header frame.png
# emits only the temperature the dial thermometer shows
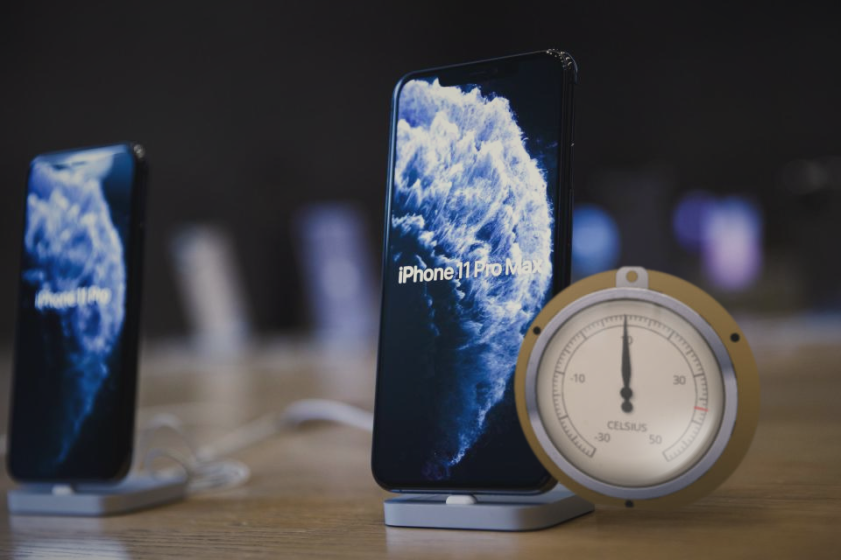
10 °C
